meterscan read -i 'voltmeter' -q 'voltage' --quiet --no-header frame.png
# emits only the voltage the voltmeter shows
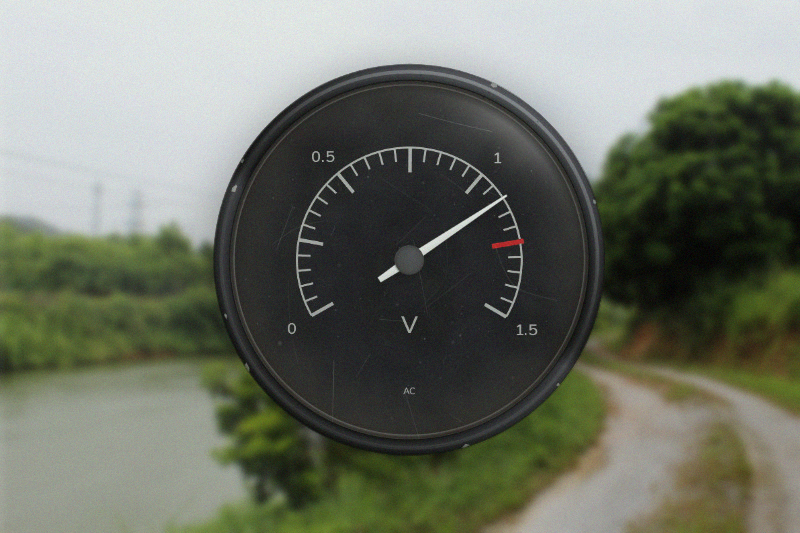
1.1 V
